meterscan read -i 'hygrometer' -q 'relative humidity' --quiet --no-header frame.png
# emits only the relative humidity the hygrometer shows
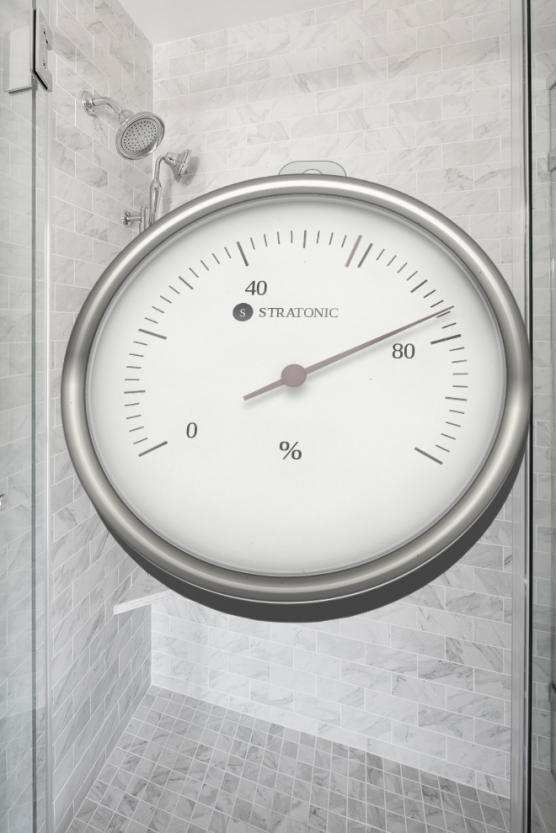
76 %
